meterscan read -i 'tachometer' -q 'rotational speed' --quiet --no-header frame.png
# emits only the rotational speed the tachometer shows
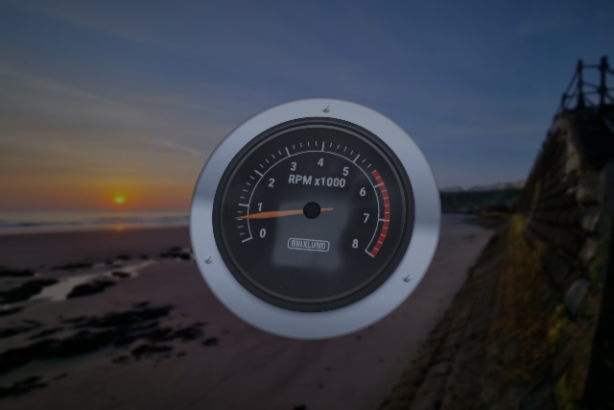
600 rpm
